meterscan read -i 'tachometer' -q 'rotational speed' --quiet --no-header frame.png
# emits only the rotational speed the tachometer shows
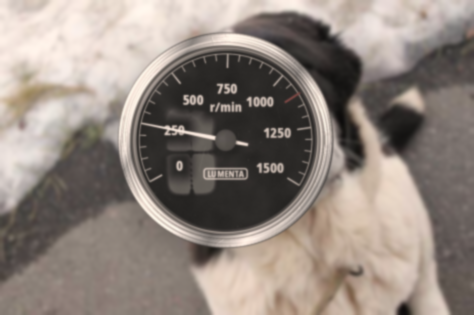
250 rpm
